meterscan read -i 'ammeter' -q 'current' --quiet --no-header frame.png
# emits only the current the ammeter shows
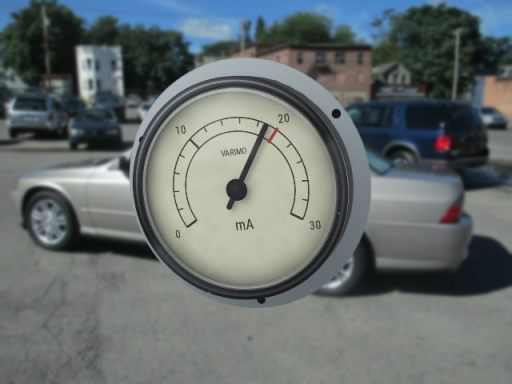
19 mA
